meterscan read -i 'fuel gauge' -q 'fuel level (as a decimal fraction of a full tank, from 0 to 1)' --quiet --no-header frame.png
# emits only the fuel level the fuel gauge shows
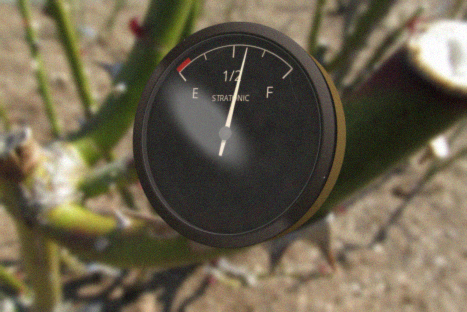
0.625
